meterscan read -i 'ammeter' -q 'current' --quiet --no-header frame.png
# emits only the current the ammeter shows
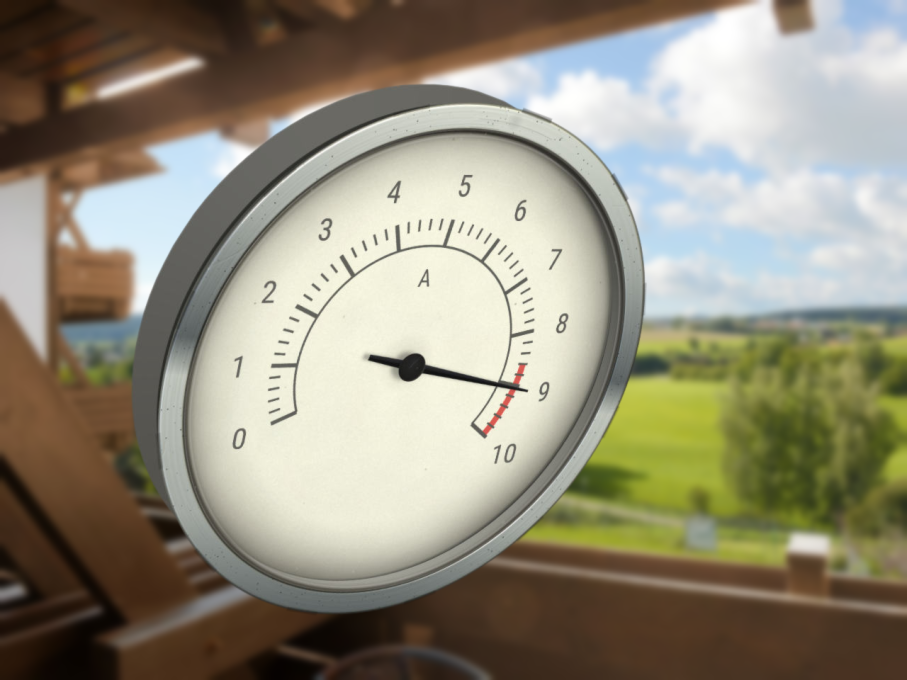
9 A
